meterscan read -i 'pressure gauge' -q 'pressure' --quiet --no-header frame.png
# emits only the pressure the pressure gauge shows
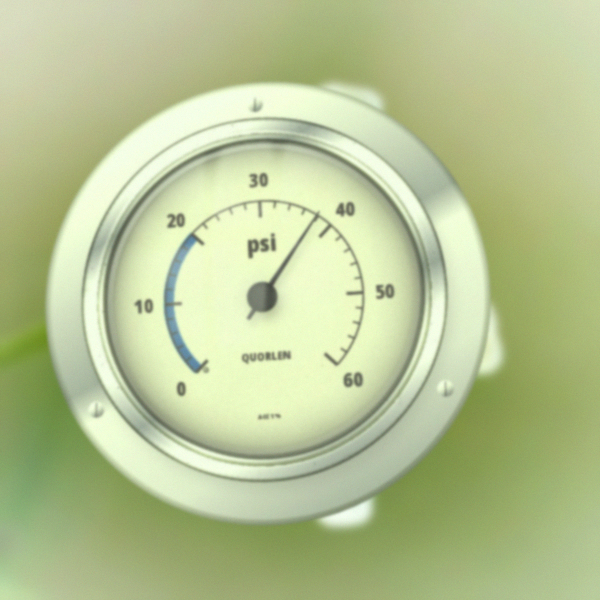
38 psi
